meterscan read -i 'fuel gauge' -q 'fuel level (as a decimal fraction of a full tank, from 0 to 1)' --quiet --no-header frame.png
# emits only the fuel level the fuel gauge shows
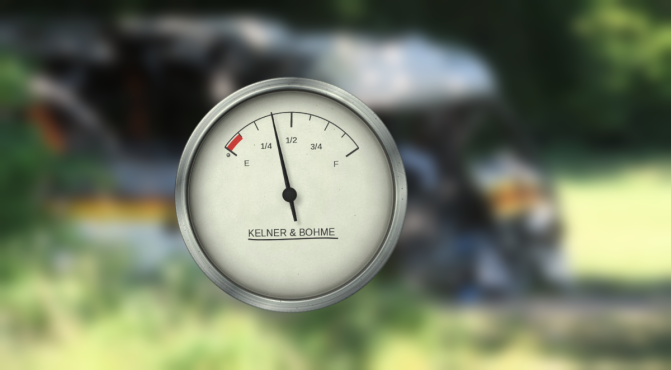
0.375
